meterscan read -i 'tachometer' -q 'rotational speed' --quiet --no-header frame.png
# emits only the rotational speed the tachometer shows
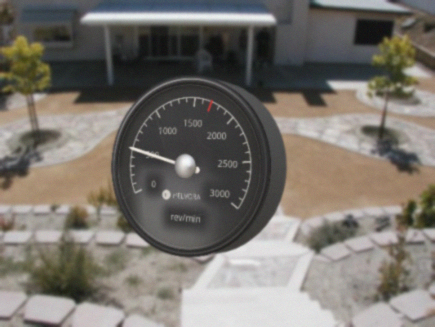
500 rpm
